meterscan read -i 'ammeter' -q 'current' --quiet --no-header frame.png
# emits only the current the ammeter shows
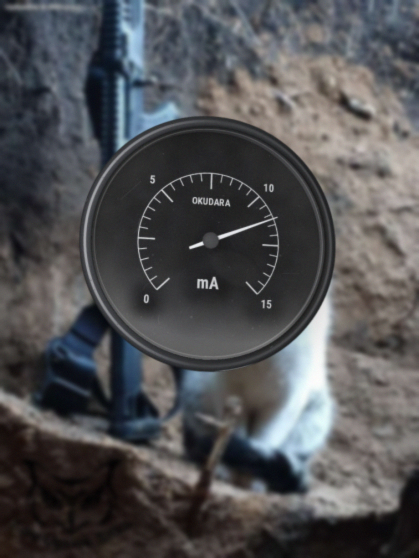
11.25 mA
